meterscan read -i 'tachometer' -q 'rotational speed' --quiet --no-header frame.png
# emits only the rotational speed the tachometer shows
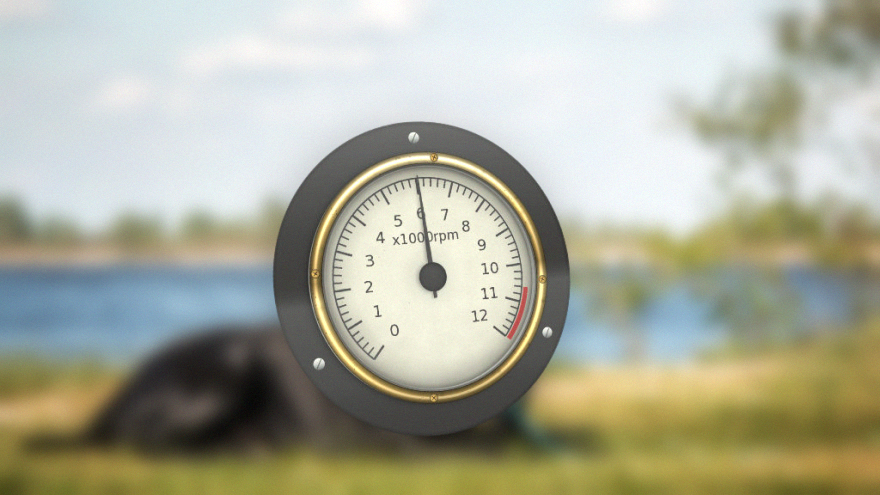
6000 rpm
